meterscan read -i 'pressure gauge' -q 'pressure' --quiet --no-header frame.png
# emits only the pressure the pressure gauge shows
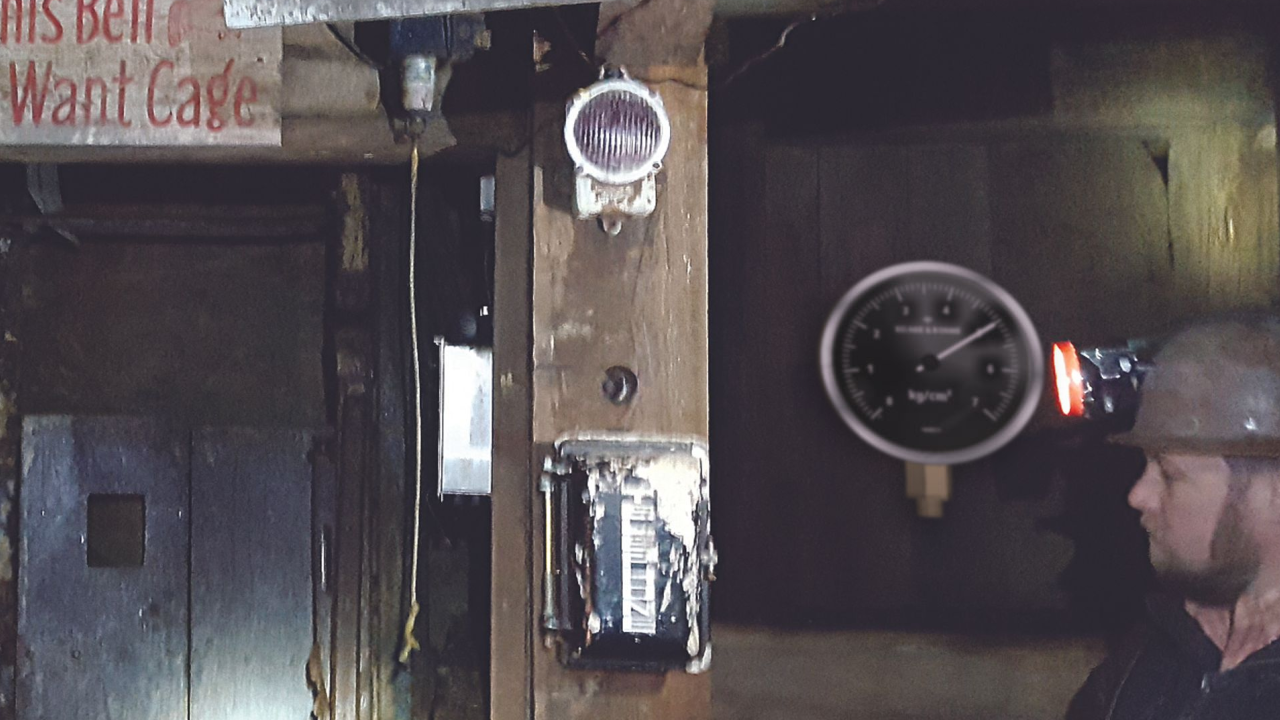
5 kg/cm²
